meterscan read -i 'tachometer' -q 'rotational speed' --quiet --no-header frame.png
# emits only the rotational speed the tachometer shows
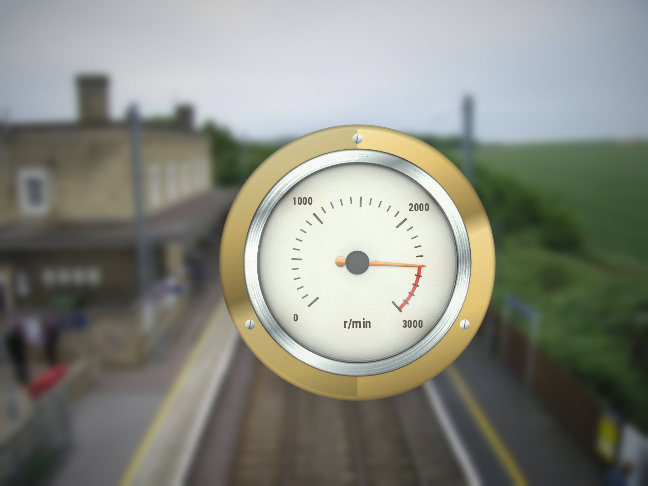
2500 rpm
